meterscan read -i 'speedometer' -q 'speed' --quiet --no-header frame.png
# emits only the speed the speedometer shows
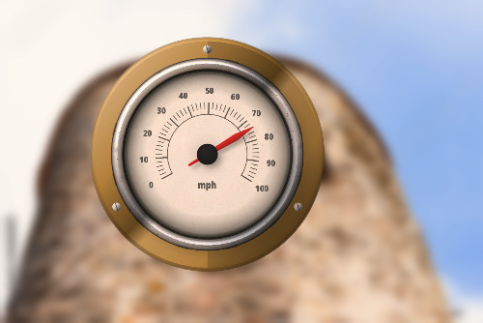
74 mph
